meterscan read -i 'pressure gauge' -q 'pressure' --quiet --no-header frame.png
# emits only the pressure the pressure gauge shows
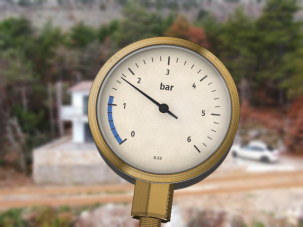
1.7 bar
